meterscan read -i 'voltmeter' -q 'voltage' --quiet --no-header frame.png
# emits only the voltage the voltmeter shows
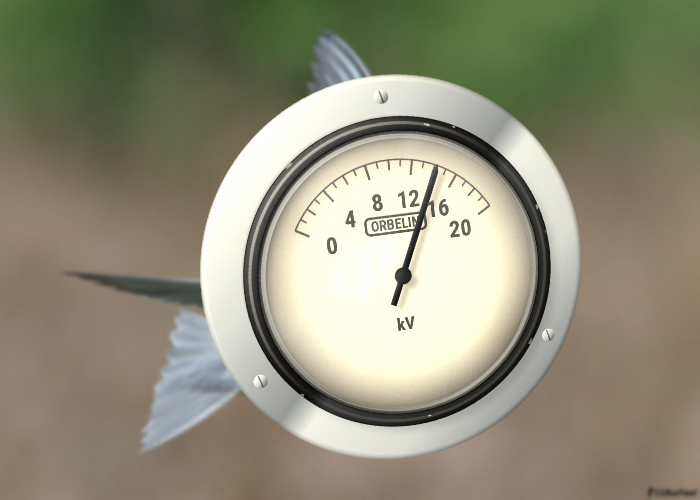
14 kV
